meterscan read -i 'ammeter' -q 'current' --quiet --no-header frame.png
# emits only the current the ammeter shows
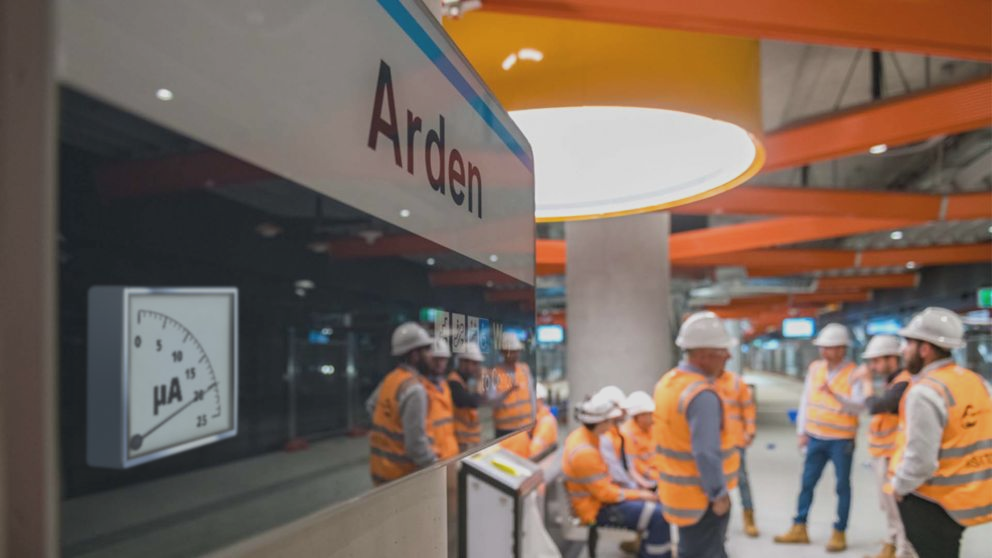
20 µA
